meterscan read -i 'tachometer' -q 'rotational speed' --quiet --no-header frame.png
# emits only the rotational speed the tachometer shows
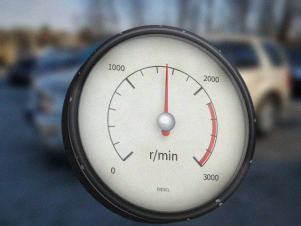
1500 rpm
